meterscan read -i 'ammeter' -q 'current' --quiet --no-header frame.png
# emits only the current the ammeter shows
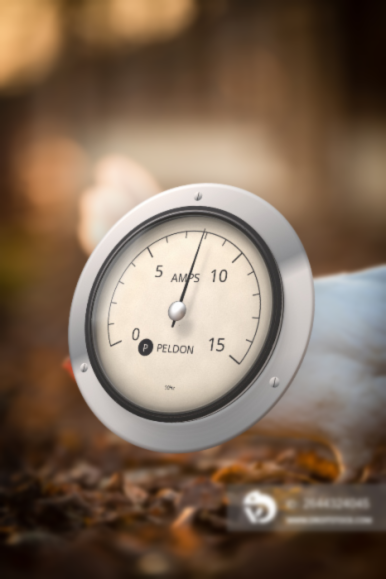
8 A
